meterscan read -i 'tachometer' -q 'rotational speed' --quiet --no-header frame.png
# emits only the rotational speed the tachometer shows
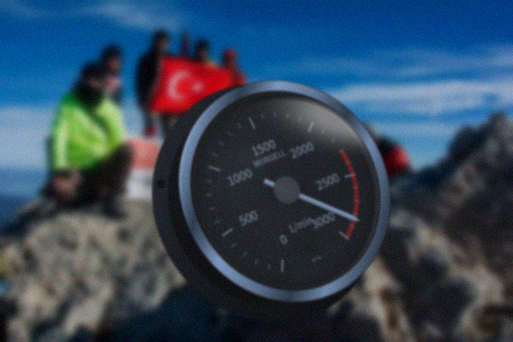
2850 rpm
